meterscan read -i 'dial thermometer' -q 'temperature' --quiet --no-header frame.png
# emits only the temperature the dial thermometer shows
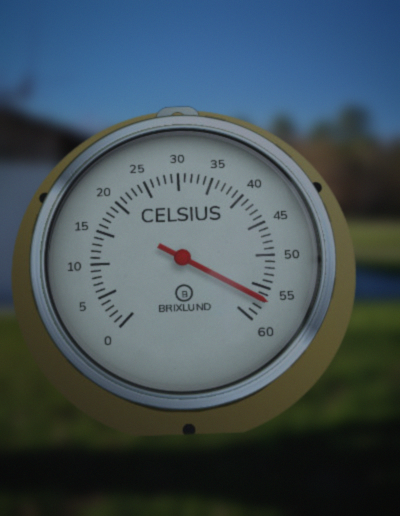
57 °C
